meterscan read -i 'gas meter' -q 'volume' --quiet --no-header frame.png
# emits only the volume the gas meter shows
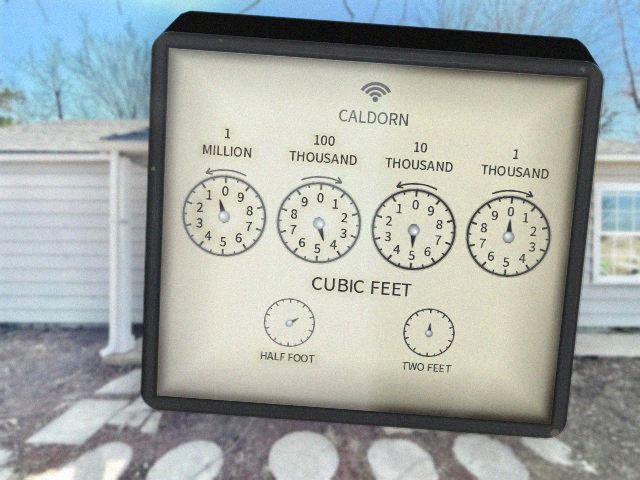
45000 ft³
